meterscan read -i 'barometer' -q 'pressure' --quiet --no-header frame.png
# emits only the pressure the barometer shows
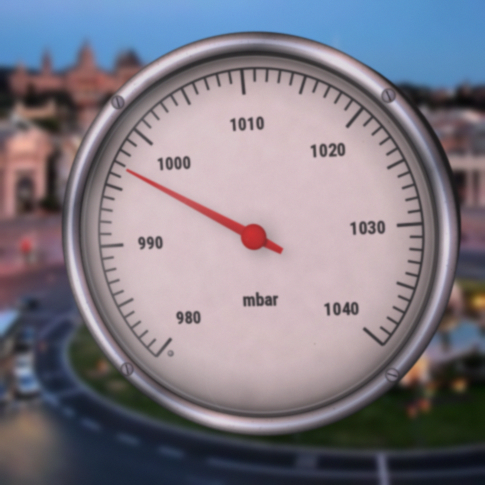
997 mbar
